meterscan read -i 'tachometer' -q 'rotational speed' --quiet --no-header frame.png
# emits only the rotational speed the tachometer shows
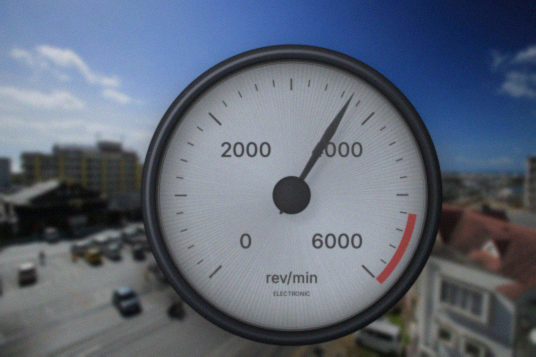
3700 rpm
